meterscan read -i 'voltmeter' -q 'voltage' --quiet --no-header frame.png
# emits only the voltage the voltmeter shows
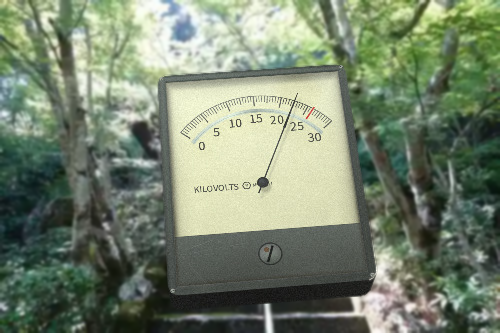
22.5 kV
